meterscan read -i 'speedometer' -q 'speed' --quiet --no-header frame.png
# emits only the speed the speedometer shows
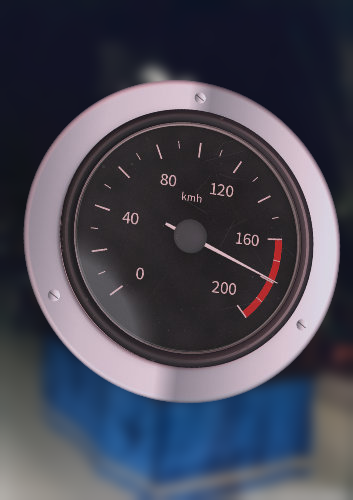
180 km/h
